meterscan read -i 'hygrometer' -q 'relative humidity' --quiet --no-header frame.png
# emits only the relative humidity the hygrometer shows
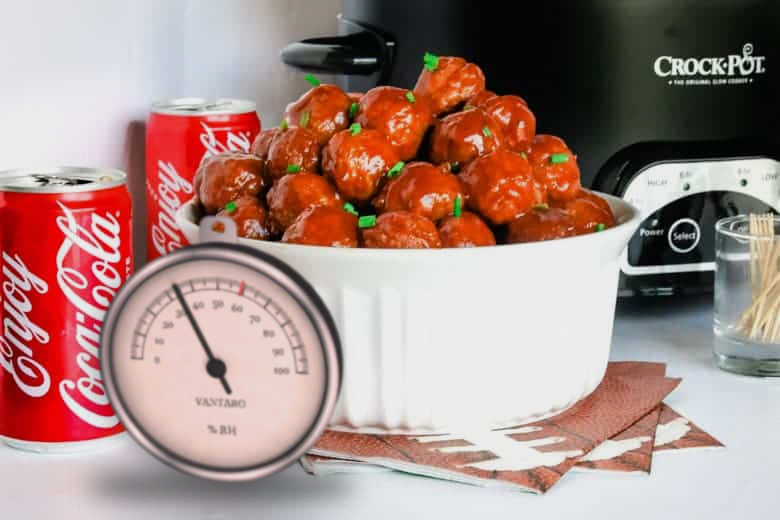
35 %
